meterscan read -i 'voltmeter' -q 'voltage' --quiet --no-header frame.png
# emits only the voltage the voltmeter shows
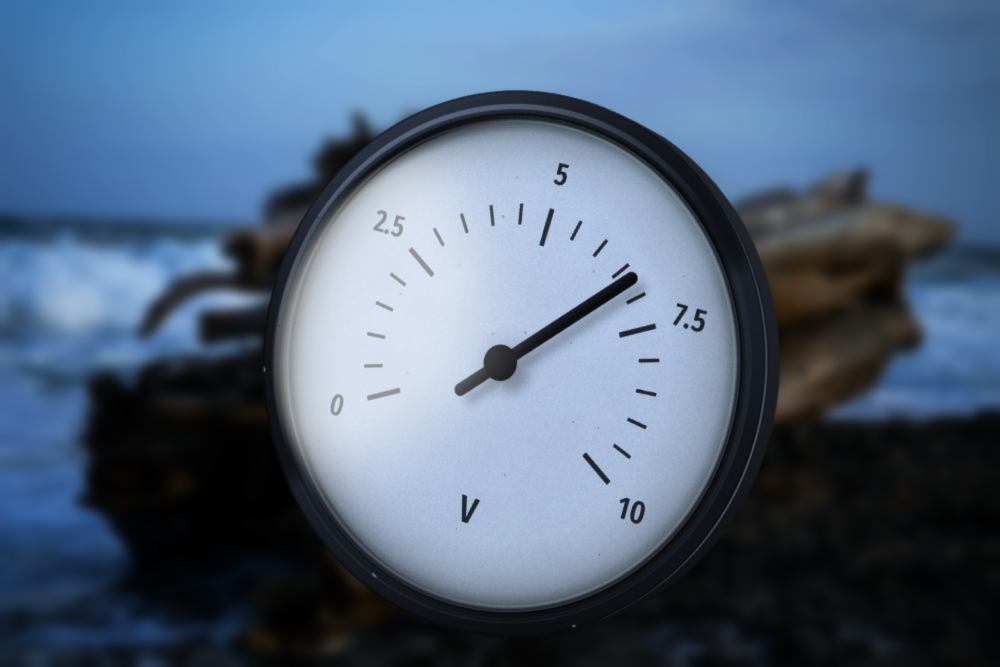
6.75 V
